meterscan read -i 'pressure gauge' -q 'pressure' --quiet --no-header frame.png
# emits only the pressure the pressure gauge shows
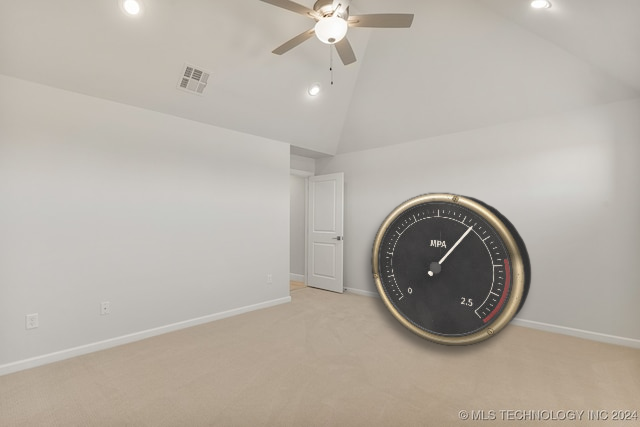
1.6 MPa
